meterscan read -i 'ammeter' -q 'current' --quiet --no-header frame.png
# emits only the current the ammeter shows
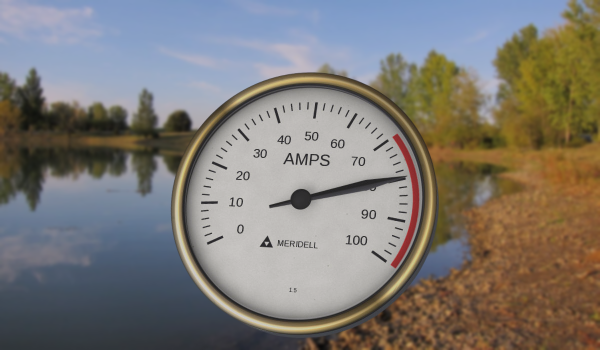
80 A
